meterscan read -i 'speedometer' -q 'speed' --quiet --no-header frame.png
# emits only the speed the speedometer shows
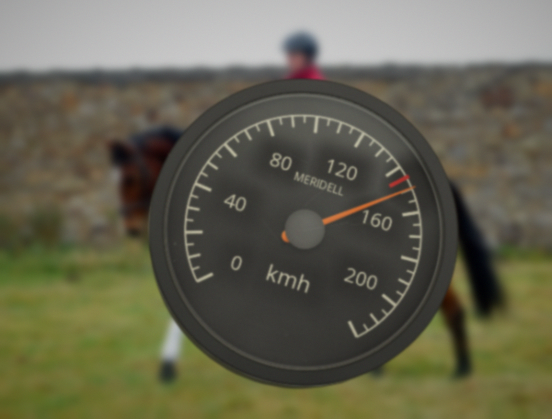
150 km/h
